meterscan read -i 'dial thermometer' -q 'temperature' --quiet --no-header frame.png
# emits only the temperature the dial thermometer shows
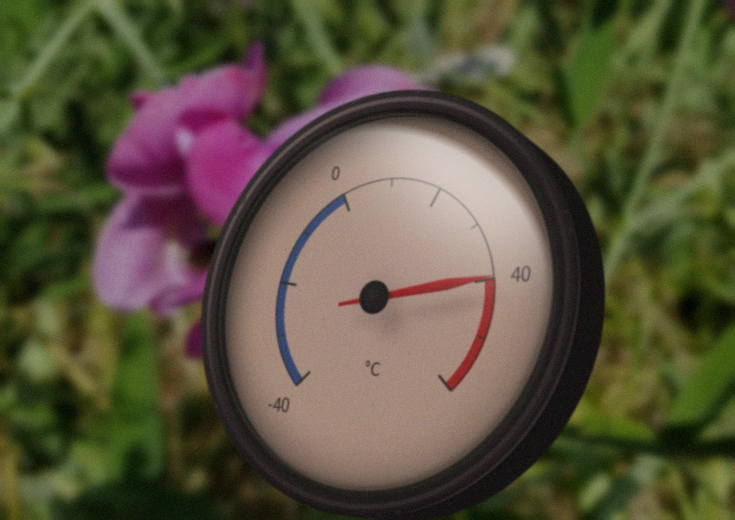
40 °C
